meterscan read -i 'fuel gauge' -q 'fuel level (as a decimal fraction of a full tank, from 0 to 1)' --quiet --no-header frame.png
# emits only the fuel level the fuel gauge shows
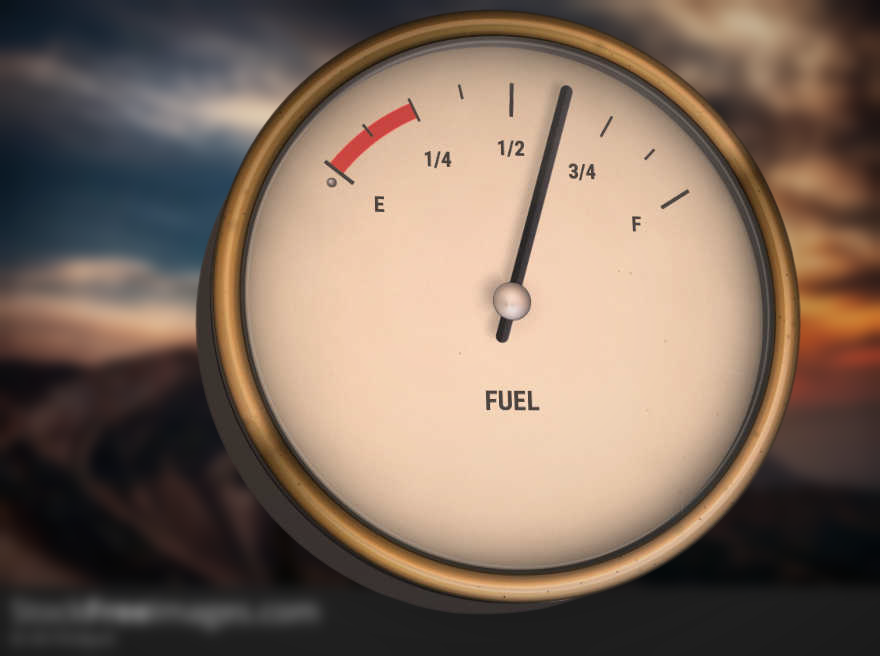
0.625
